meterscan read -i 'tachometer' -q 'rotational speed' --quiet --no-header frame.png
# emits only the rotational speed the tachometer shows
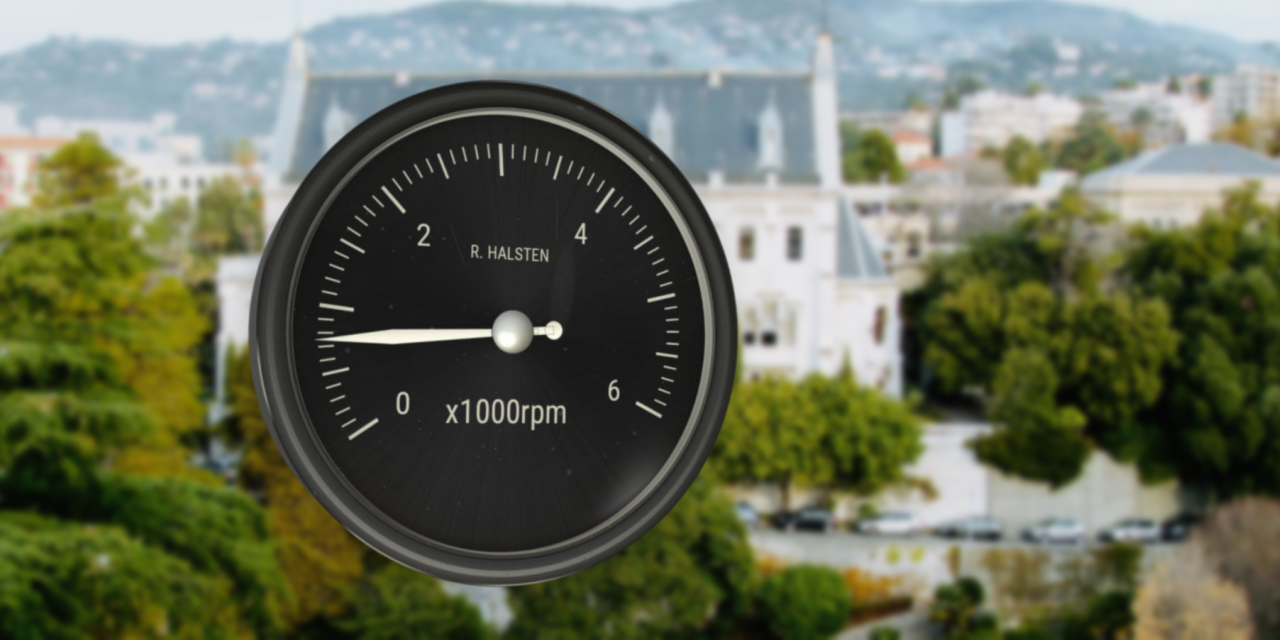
750 rpm
